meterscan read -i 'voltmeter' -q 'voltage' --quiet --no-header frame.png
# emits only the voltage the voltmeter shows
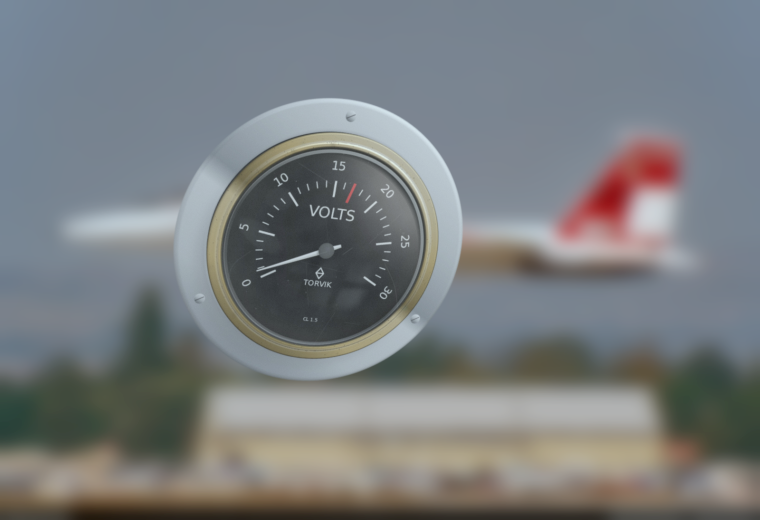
1 V
